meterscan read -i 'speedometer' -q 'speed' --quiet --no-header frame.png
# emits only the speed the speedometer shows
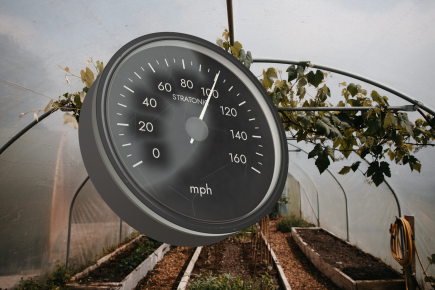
100 mph
